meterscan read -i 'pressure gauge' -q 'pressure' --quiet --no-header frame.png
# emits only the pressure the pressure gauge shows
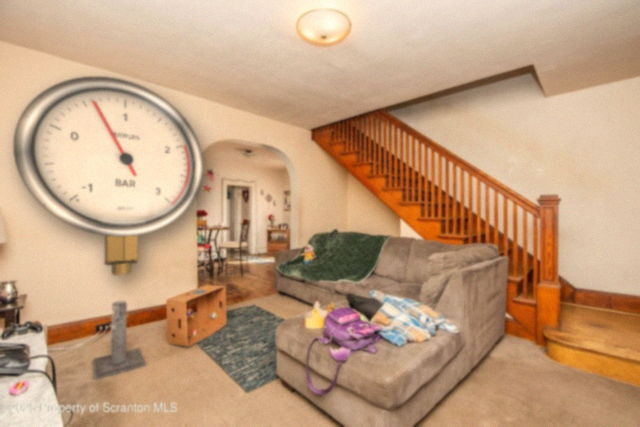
0.6 bar
